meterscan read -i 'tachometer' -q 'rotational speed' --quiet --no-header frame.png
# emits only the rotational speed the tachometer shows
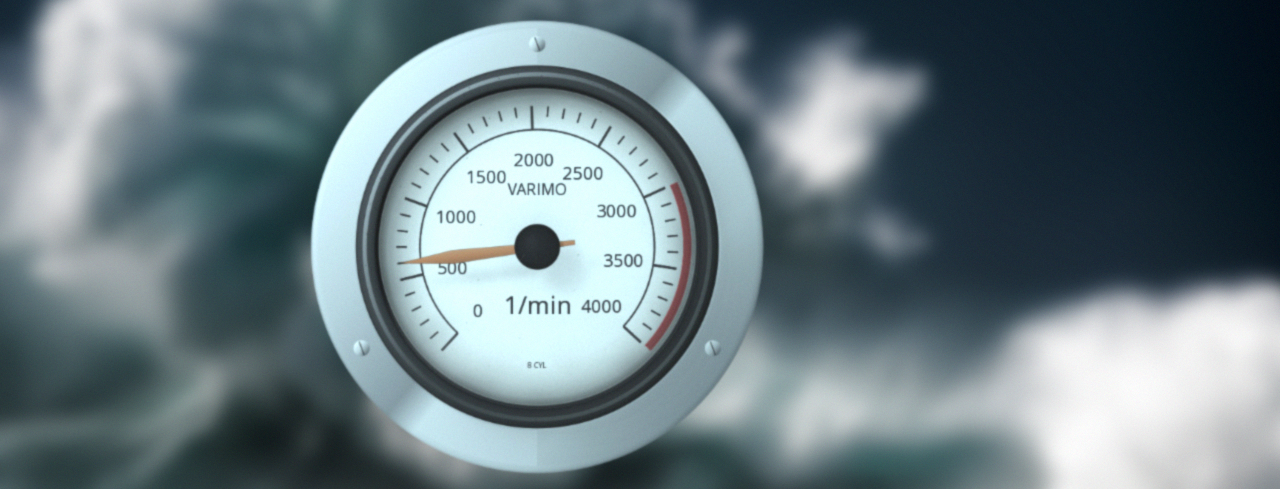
600 rpm
